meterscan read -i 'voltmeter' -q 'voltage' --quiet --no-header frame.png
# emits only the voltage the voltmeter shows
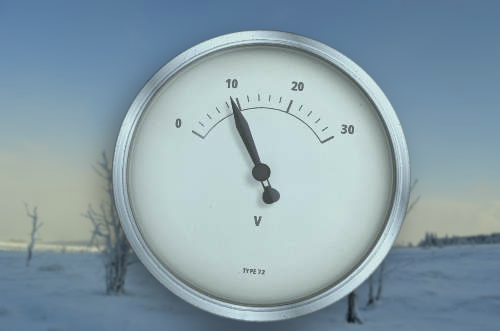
9 V
